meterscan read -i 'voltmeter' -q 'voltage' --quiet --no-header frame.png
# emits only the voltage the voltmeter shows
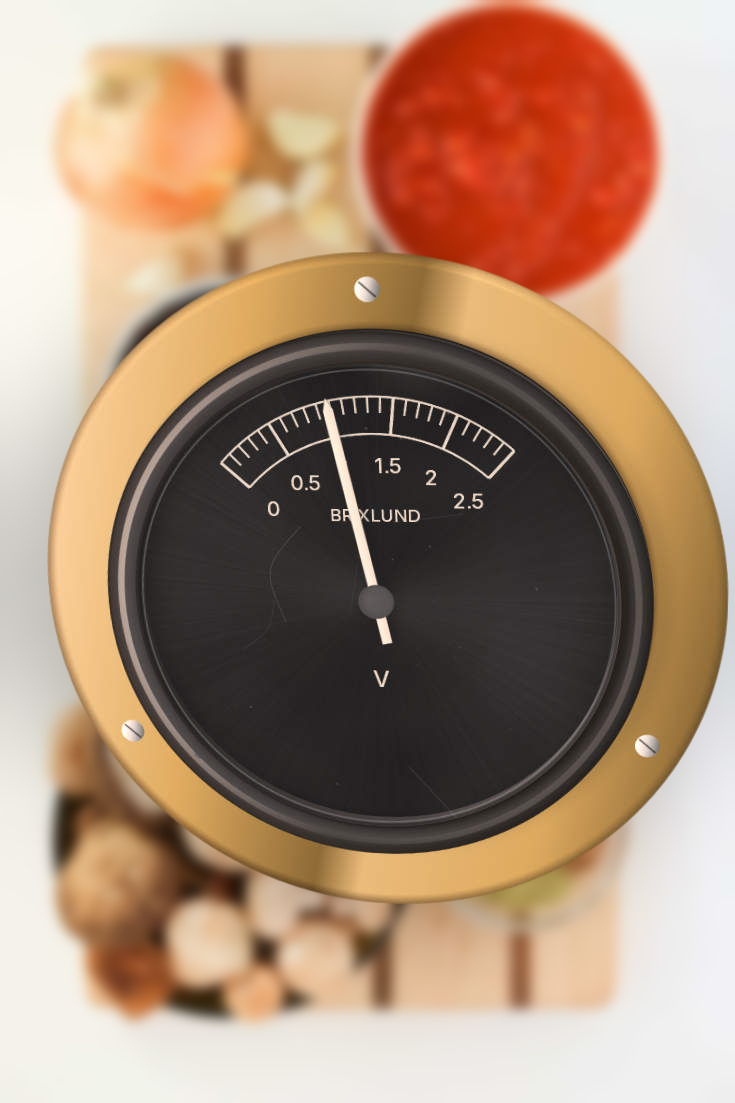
1 V
